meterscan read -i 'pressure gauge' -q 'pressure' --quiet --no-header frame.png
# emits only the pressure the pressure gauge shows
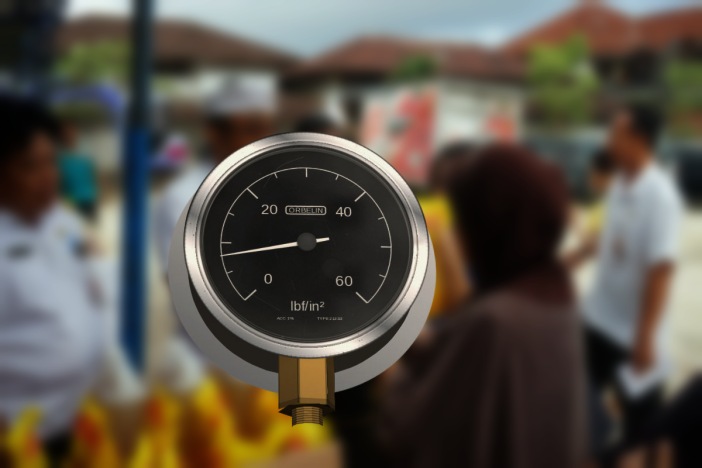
7.5 psi
